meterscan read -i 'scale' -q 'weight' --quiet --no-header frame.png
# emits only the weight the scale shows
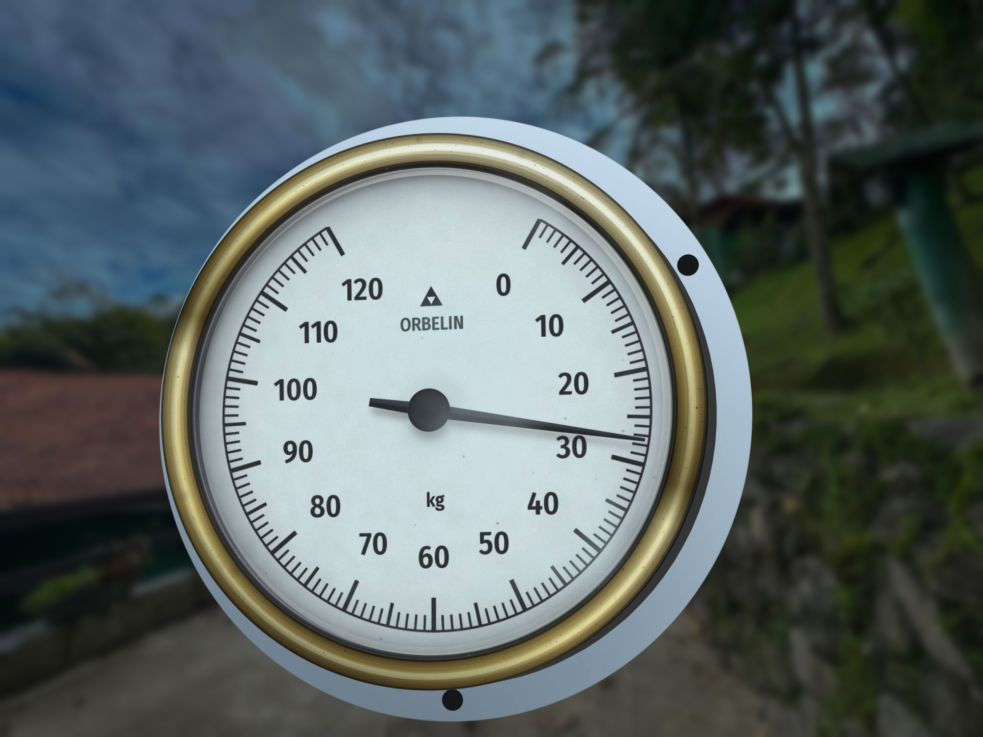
27.5 kg
